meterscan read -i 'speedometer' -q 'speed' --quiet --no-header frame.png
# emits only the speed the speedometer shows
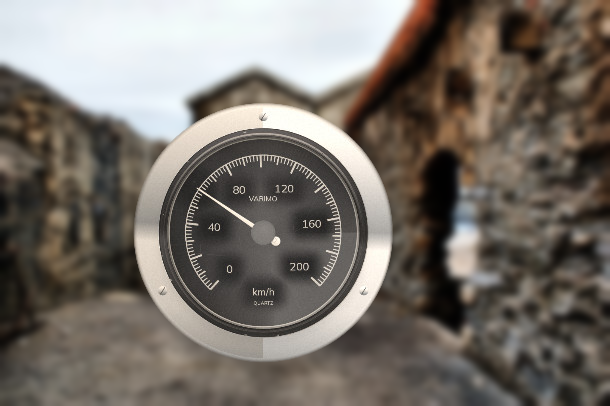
60 km/h
